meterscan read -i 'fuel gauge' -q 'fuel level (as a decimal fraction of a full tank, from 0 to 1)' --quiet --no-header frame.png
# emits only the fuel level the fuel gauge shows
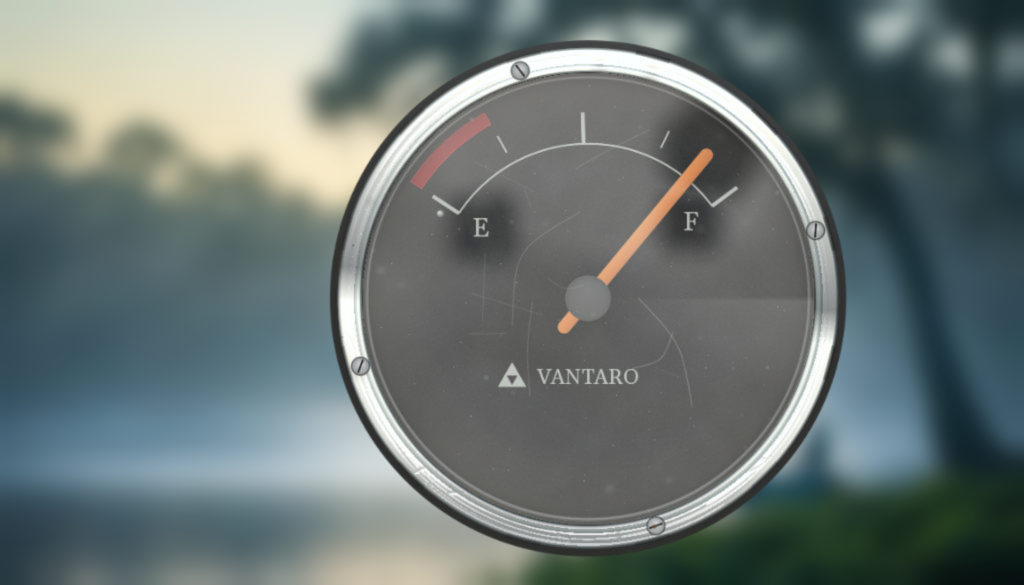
0.875
